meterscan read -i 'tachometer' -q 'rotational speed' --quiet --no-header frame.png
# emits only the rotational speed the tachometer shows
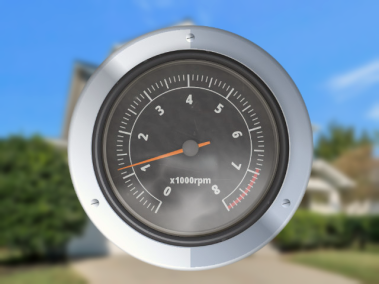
1200 rpm
